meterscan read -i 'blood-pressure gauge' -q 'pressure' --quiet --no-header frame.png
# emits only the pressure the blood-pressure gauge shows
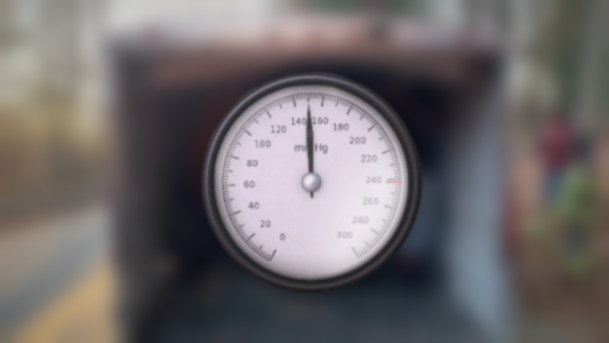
150 mmHg
